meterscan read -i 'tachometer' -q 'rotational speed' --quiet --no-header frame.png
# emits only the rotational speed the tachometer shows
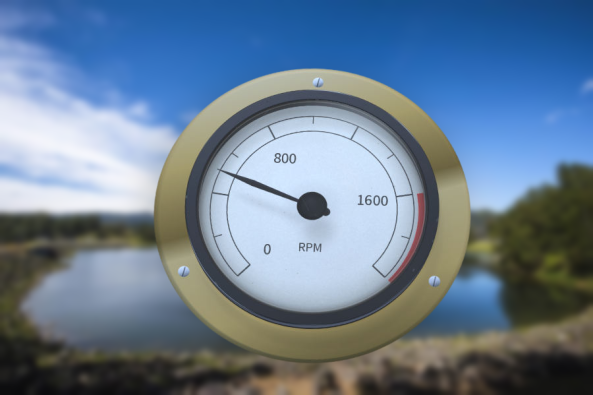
500 rpm
